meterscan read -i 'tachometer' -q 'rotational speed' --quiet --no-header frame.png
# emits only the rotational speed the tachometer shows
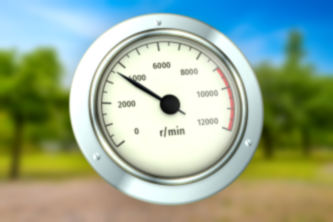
3500 rpm
